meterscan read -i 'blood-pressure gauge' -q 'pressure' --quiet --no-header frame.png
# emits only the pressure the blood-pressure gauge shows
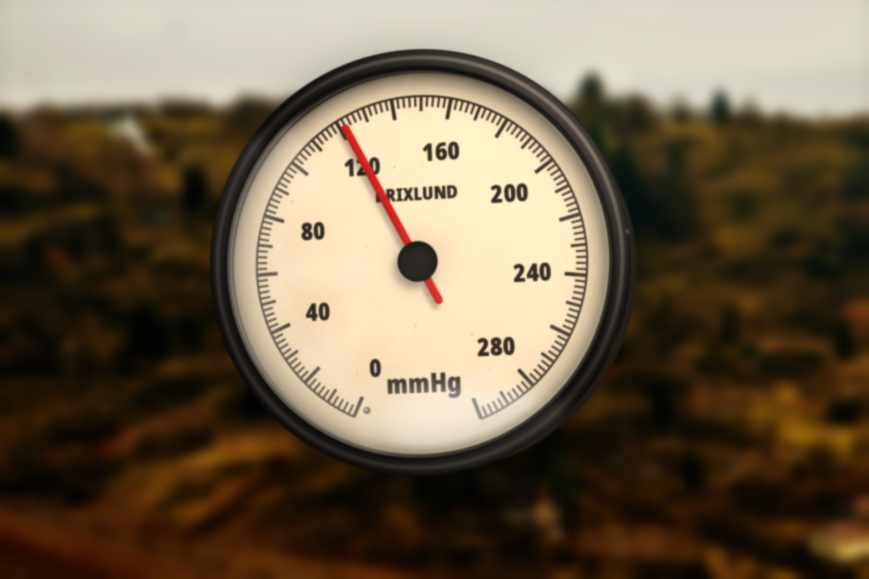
122 mmHg
